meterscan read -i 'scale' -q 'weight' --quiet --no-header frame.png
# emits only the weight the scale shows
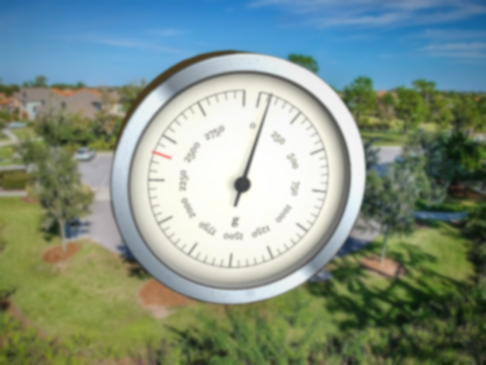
50 g
